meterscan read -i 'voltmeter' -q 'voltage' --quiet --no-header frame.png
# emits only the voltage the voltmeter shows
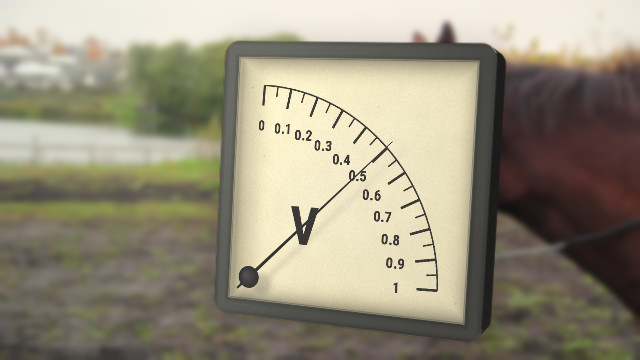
0.5 V
